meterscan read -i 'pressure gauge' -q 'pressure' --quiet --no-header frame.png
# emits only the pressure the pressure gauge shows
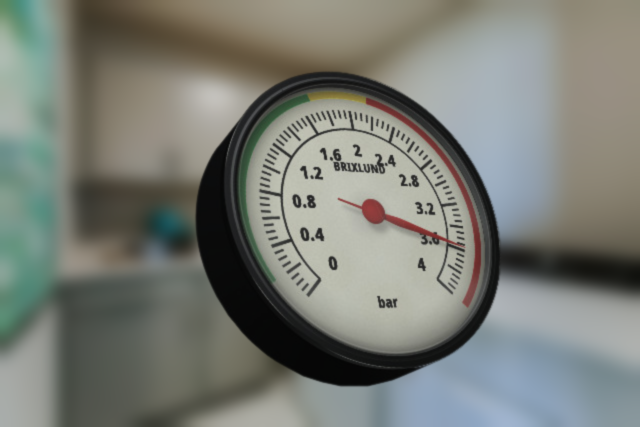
3.6 bar
